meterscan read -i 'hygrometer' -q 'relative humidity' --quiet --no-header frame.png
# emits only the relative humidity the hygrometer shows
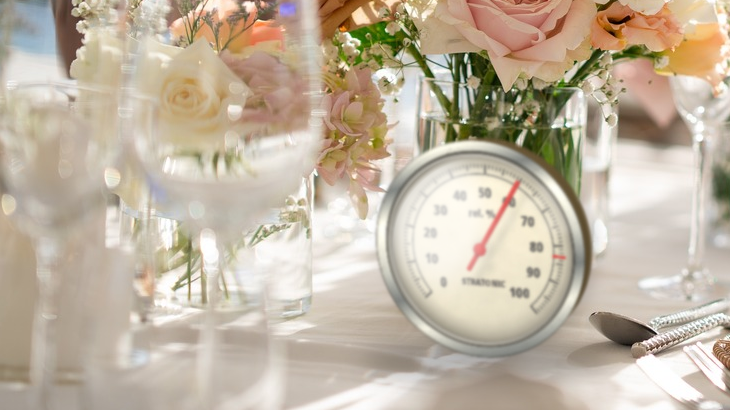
60 %
